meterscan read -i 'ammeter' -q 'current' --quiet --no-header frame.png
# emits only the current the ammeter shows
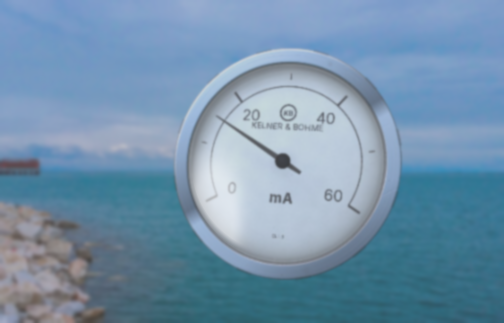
15 mA
